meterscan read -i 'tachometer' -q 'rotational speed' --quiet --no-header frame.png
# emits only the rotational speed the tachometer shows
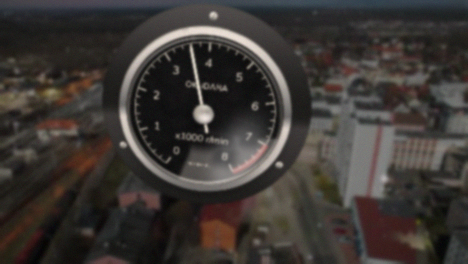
3600 rpm
